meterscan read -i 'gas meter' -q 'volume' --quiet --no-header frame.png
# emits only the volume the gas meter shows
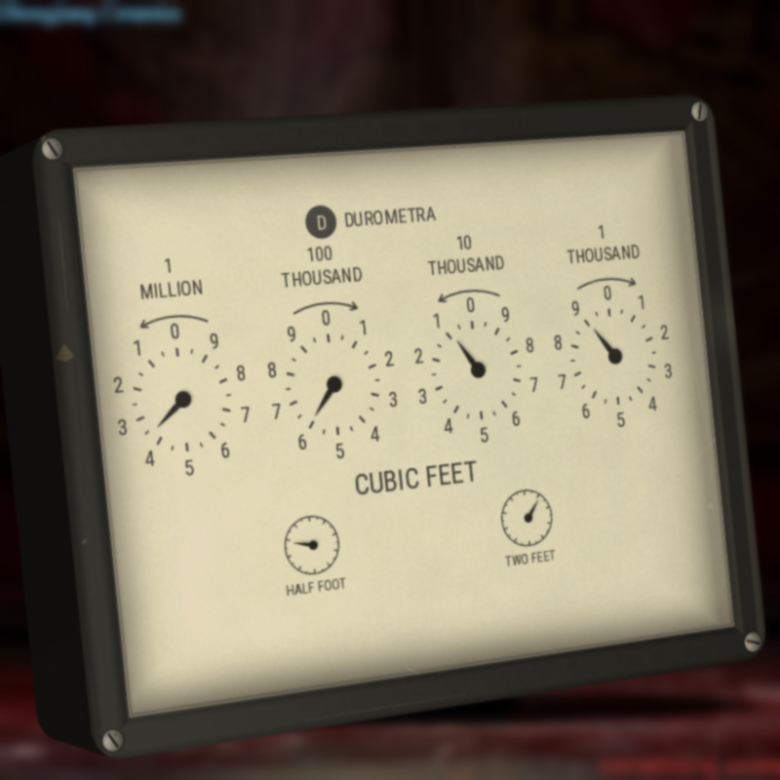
360900 ft³
